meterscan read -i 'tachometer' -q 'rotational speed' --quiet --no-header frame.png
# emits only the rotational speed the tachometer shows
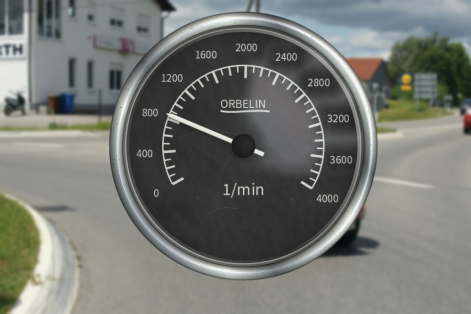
850 rpm
